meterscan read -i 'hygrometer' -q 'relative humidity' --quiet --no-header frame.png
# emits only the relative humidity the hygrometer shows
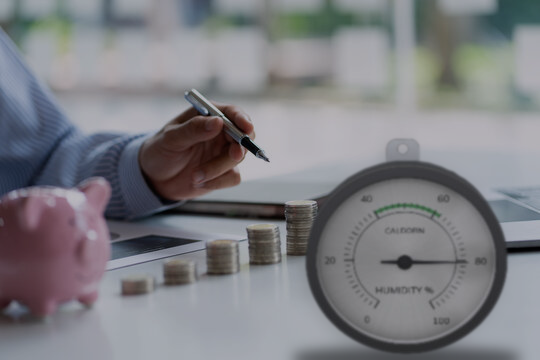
80 %
